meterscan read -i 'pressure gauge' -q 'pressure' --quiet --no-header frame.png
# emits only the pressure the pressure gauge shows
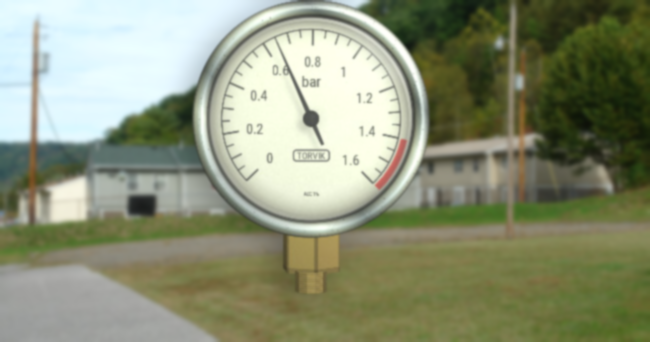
0.65 bar
